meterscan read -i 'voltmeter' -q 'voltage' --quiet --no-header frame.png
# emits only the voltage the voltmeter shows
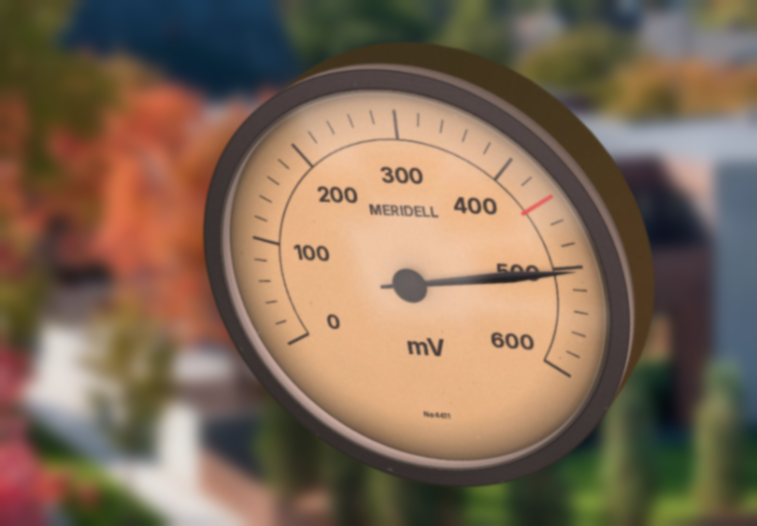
500 mV
